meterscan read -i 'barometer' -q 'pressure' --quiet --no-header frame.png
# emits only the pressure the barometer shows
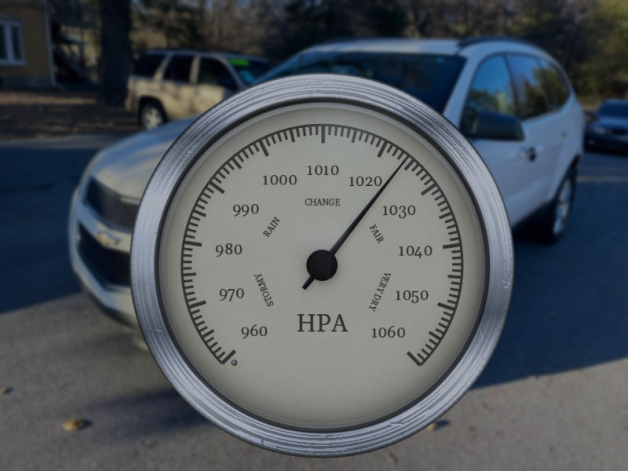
1024 hPa
